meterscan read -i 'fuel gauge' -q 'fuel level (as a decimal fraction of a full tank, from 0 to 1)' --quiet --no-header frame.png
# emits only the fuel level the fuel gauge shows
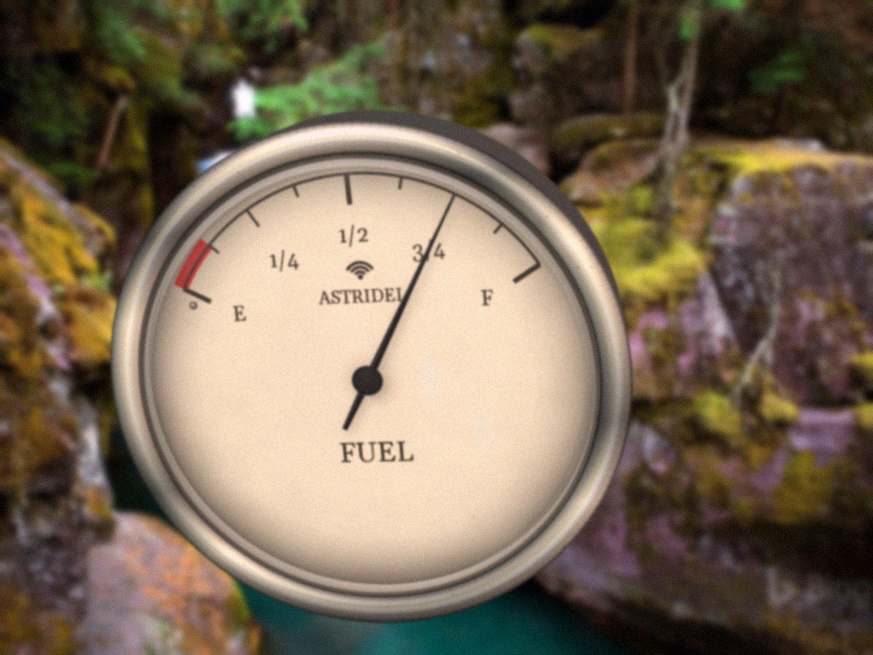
0.75
